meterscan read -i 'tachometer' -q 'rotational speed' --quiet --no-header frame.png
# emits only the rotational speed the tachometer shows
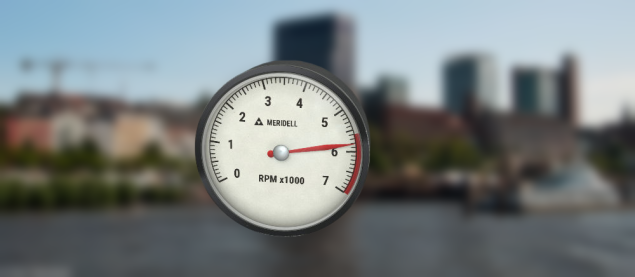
5800 rpm
